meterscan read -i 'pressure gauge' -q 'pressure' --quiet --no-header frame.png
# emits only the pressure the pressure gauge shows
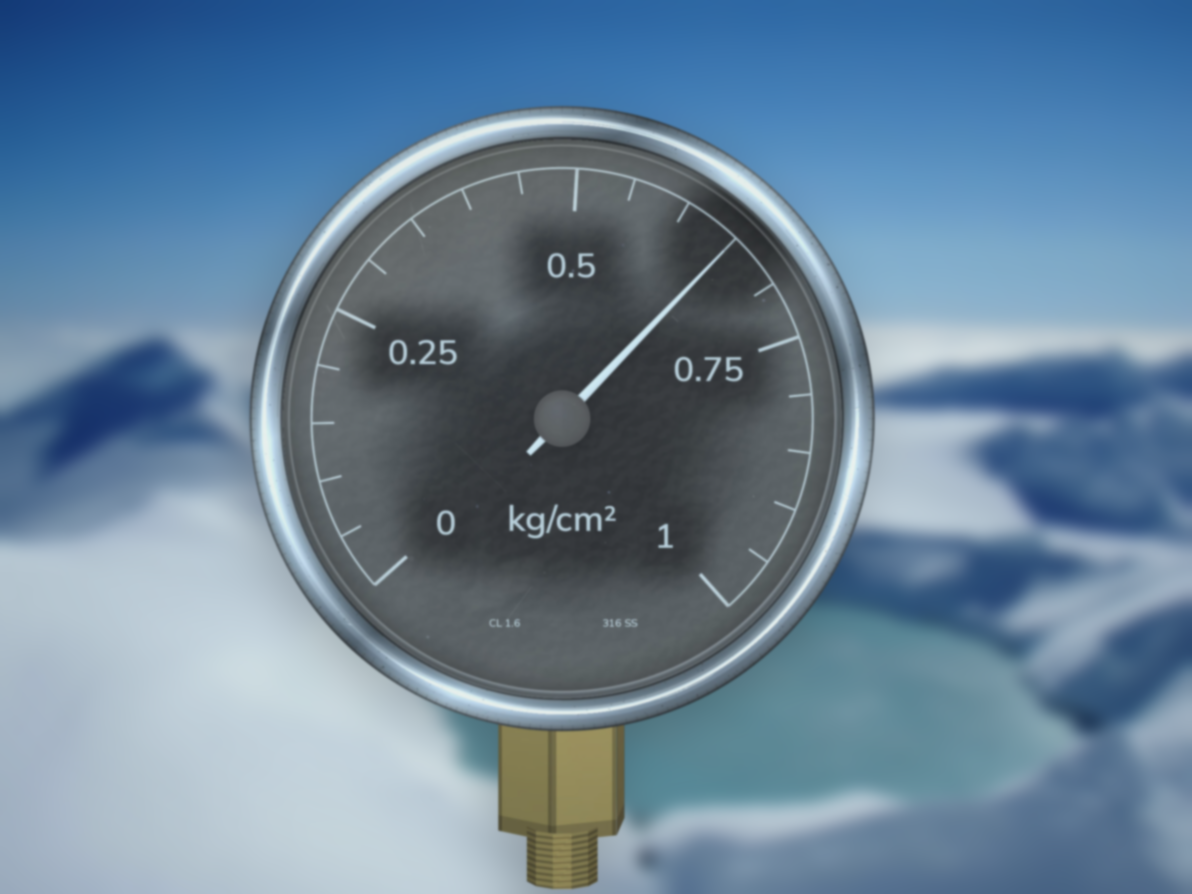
0.65 kg/cm²
